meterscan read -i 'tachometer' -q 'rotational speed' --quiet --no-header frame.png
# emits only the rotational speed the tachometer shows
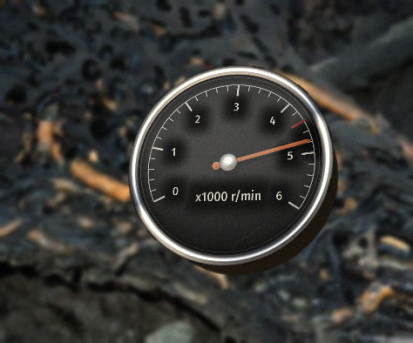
4800 rpm
